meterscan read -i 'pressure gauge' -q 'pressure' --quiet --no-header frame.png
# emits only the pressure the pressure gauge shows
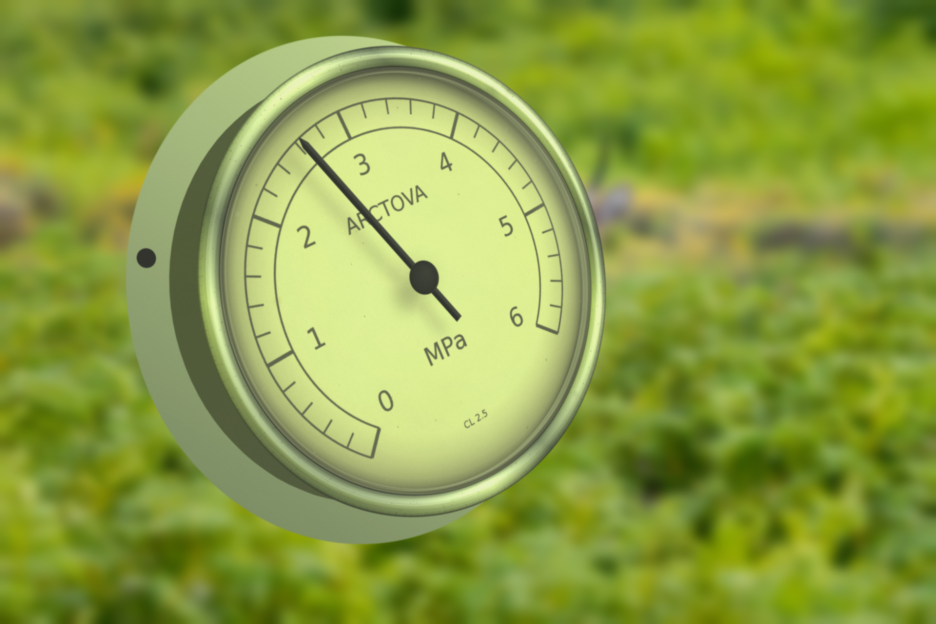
2.6 MPa
